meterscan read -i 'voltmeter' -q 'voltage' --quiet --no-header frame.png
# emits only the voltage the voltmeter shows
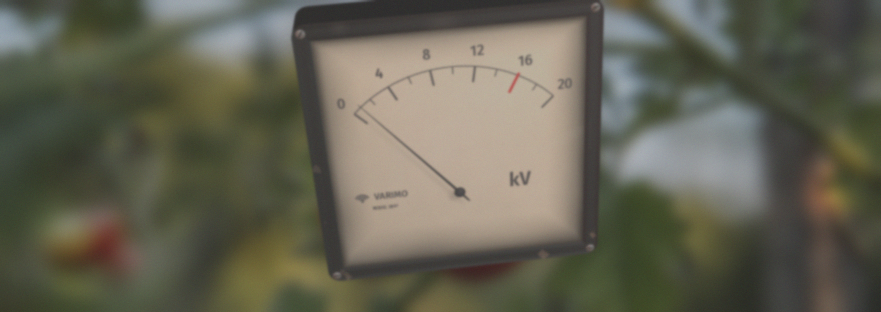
1 kV
